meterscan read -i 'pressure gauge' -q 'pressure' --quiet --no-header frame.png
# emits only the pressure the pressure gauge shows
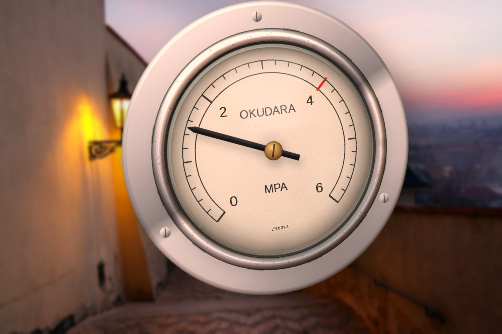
1.5 MPa
